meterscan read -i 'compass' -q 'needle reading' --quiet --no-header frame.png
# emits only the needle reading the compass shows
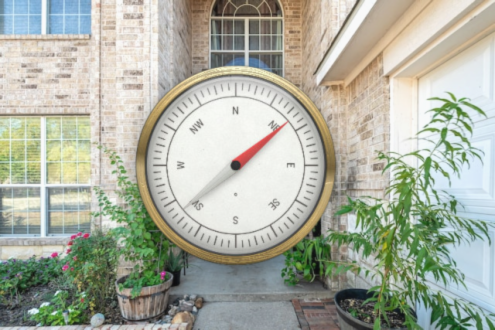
50 °
